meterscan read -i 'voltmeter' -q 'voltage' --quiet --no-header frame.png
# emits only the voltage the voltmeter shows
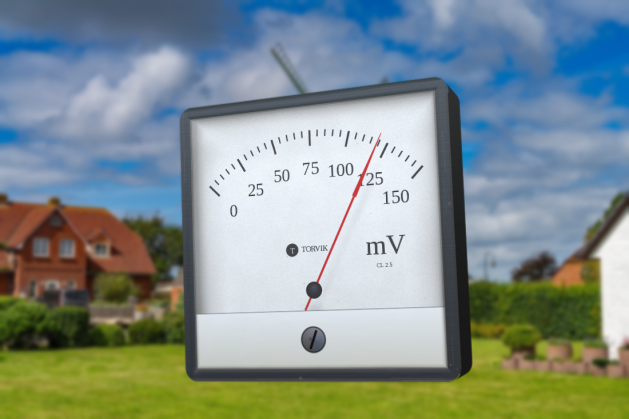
120 mV
